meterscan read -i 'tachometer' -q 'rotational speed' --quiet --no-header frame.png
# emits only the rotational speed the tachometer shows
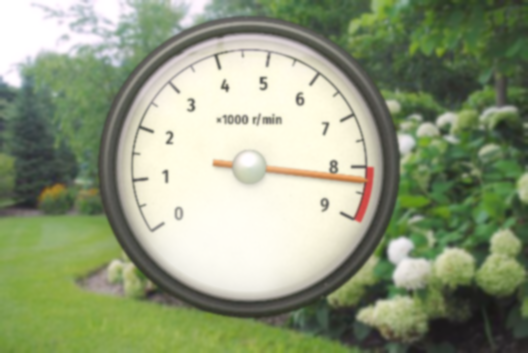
8250 rpm
